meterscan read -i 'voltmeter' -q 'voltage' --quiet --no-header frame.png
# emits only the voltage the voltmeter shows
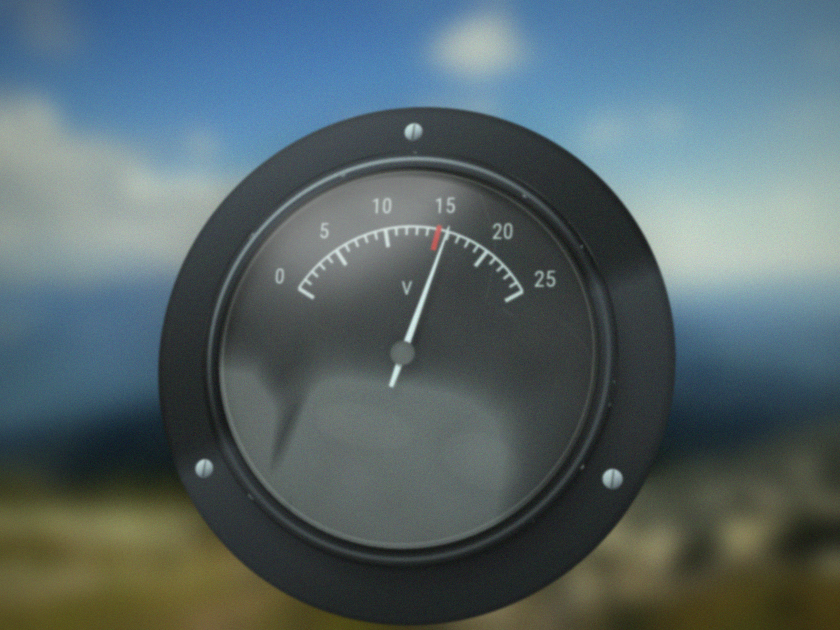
16 V
